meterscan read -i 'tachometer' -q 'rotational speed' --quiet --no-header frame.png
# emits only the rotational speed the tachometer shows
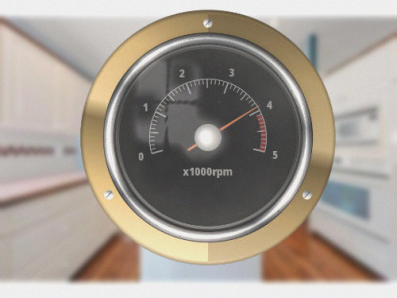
3900 rpm
